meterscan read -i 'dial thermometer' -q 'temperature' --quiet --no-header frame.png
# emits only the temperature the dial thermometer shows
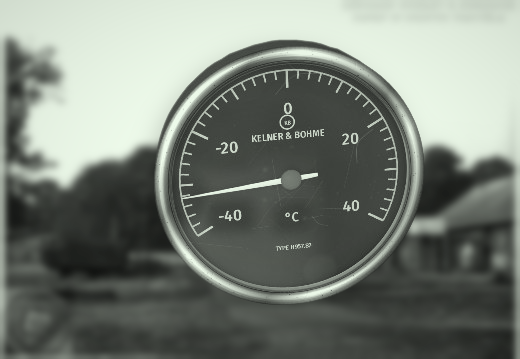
-32 °C
